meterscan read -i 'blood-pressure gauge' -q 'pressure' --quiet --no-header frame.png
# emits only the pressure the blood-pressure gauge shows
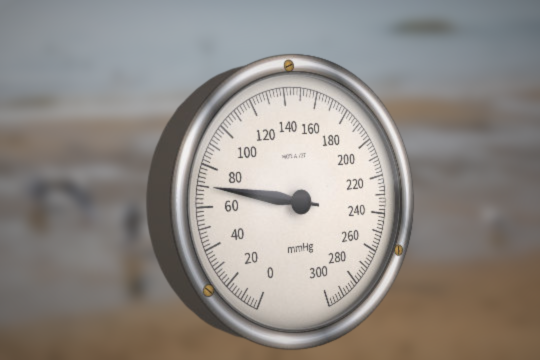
70 mmHg
